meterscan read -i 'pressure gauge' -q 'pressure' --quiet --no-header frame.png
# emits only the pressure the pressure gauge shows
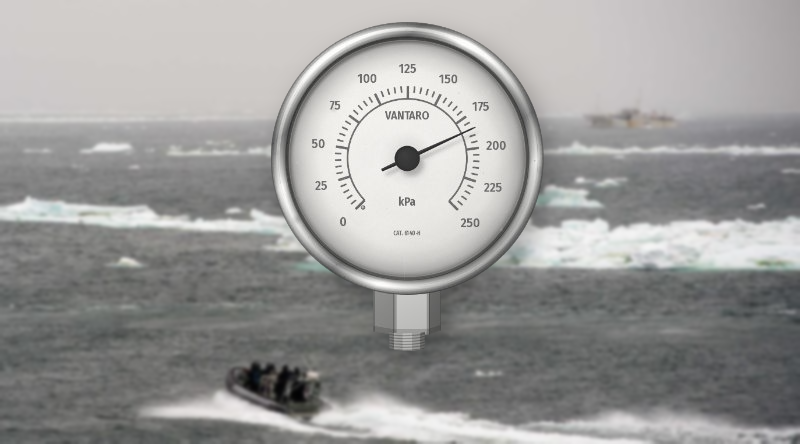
185 kPa
